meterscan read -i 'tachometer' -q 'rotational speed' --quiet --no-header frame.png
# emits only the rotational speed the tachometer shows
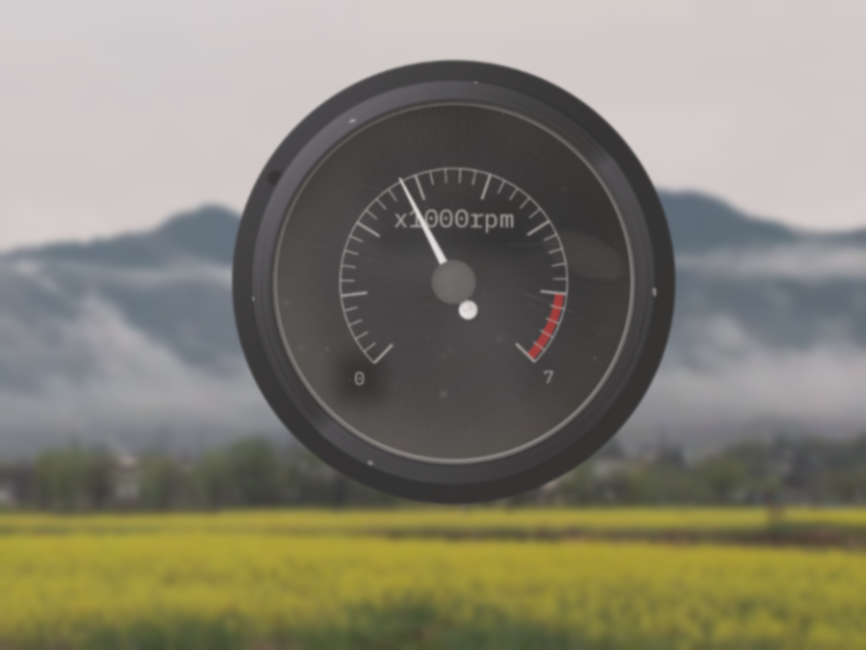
2800 rpm
